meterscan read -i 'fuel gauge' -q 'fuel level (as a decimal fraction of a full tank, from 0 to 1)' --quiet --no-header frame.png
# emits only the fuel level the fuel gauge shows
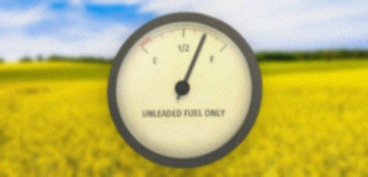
0.75
